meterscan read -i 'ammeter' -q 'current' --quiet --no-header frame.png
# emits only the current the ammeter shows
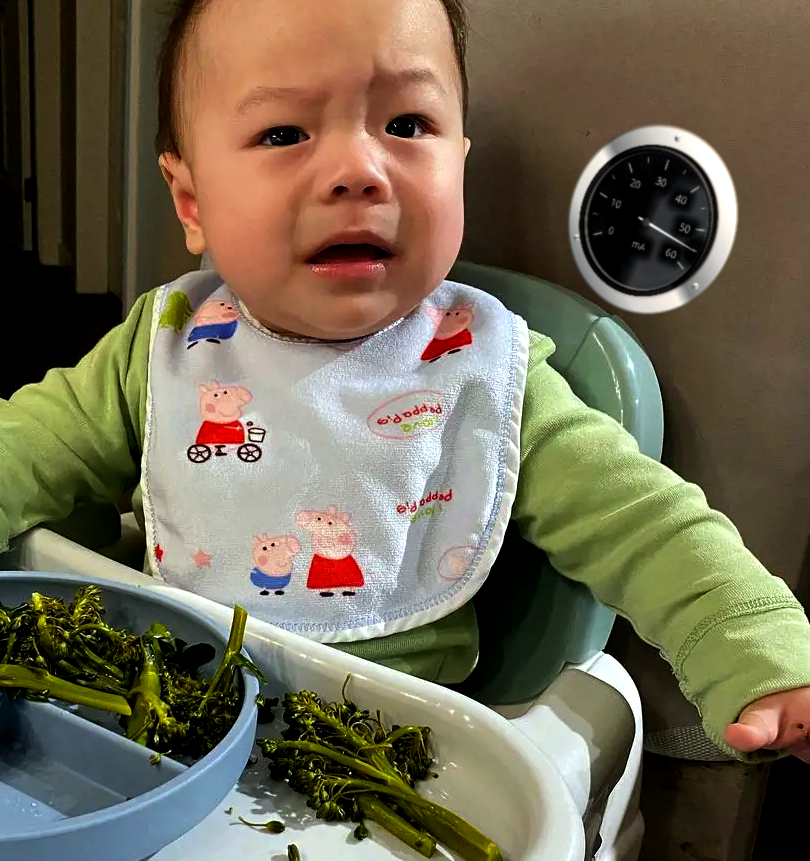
55 mA
